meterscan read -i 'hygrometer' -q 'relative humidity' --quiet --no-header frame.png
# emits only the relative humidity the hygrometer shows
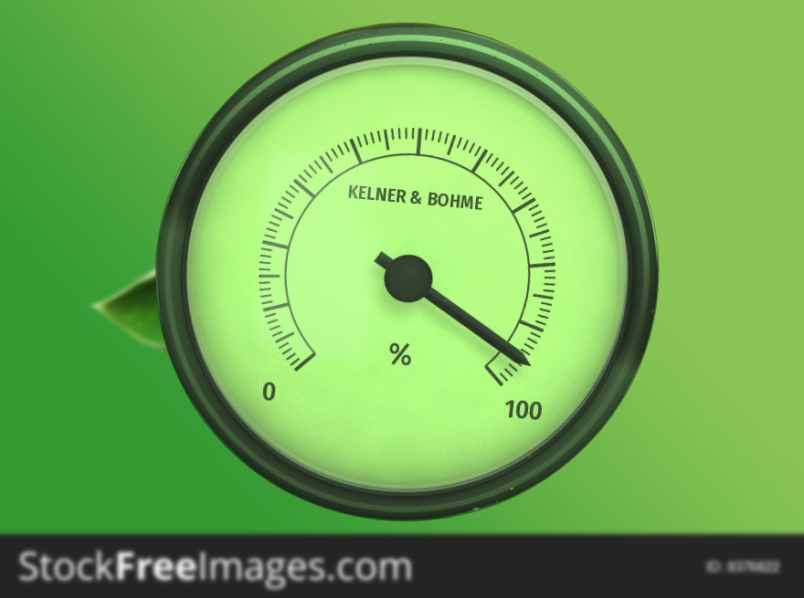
95 %
